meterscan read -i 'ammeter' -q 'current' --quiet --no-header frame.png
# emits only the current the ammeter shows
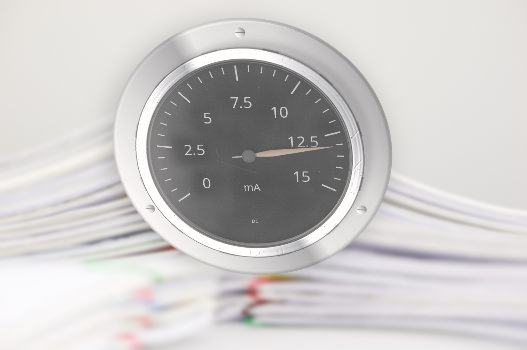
13 mA
